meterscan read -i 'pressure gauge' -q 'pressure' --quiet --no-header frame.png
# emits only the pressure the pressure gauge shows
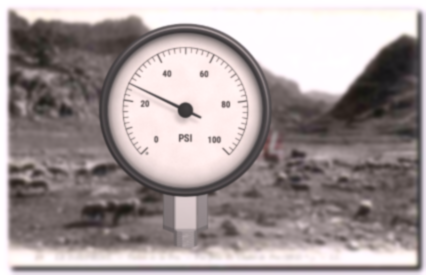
26 psi
